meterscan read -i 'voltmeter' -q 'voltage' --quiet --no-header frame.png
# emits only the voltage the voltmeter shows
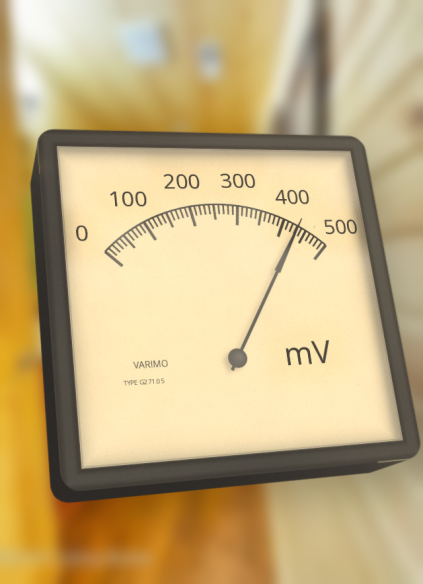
430 mV
